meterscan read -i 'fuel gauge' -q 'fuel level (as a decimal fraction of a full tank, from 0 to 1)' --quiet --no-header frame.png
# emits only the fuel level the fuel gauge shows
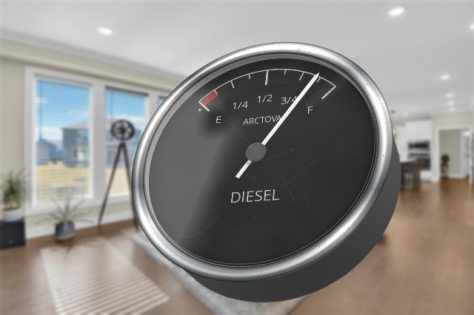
0.875
